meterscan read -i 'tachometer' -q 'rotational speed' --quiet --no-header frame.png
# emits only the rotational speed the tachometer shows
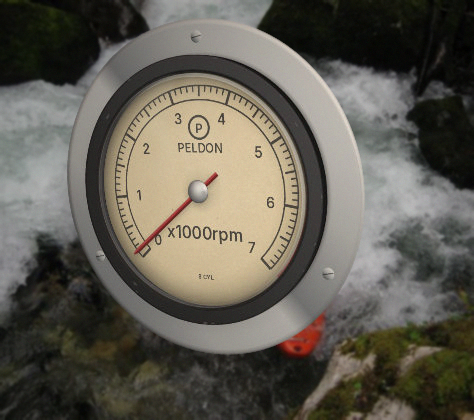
100 rpm
